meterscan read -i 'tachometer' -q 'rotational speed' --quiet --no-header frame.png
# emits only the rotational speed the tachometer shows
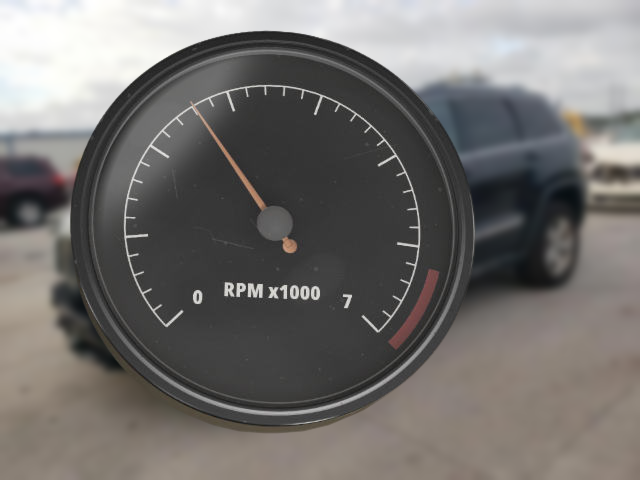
2600 rpm
